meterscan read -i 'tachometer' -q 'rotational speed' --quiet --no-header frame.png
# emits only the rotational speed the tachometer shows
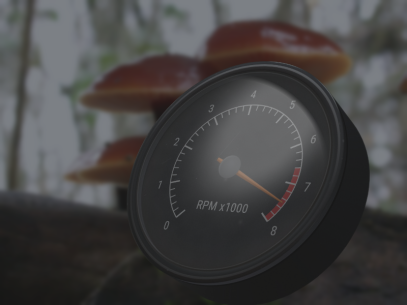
7500 rpm
